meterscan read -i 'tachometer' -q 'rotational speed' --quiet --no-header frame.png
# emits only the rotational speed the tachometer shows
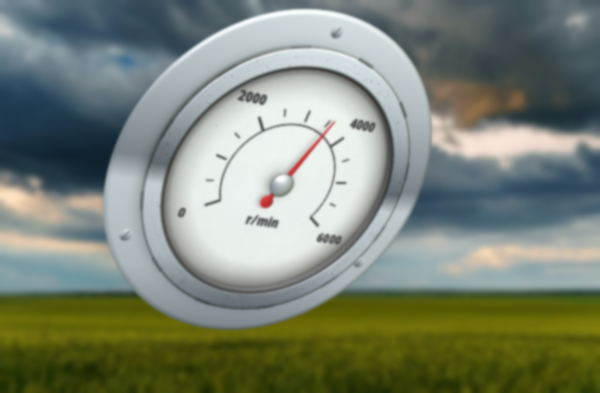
3500 rpm
